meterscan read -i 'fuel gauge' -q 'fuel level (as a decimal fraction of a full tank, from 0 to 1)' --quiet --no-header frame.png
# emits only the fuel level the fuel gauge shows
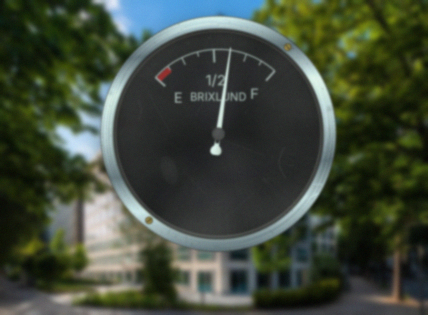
0.625
